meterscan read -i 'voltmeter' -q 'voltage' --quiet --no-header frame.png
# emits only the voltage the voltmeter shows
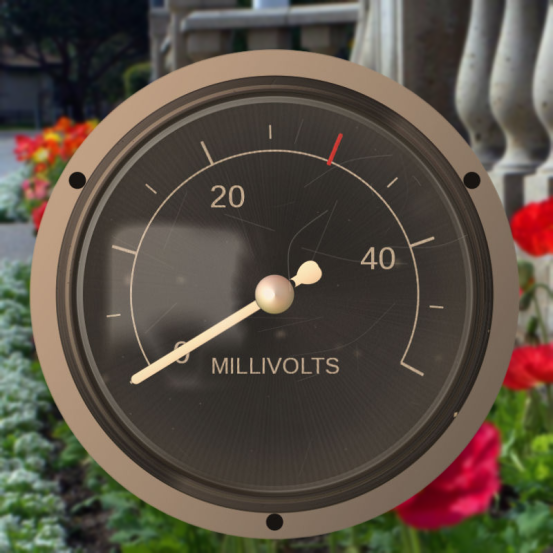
0 mV
